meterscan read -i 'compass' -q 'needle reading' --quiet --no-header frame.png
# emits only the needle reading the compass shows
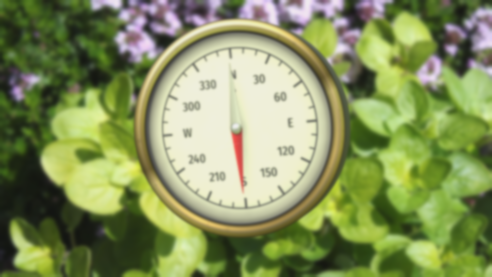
180 °
